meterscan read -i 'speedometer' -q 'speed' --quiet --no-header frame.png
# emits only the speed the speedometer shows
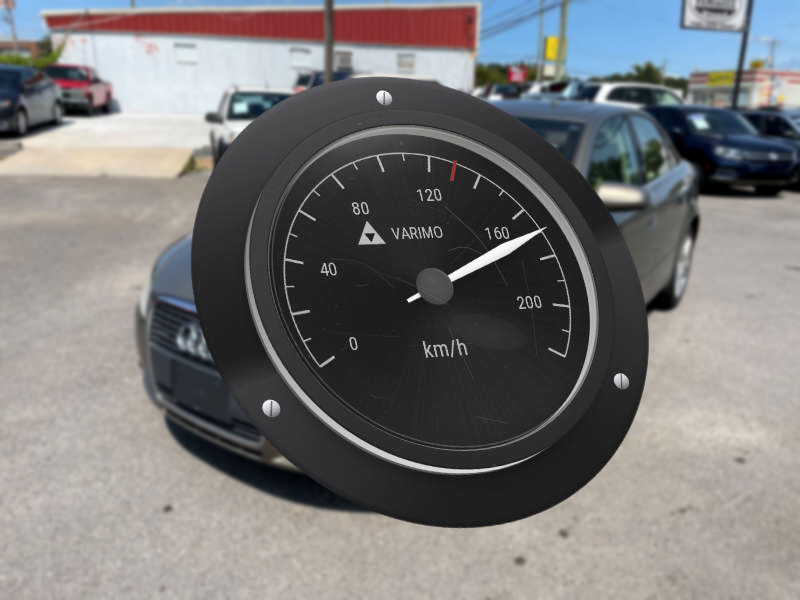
170 km/h
